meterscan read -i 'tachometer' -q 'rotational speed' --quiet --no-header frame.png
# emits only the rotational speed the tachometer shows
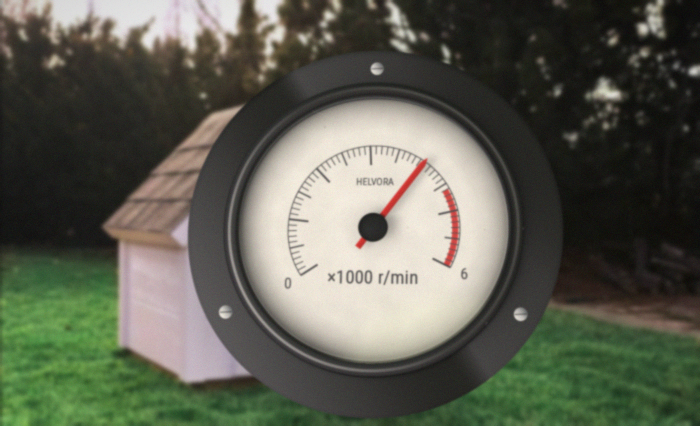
4000 rpm
